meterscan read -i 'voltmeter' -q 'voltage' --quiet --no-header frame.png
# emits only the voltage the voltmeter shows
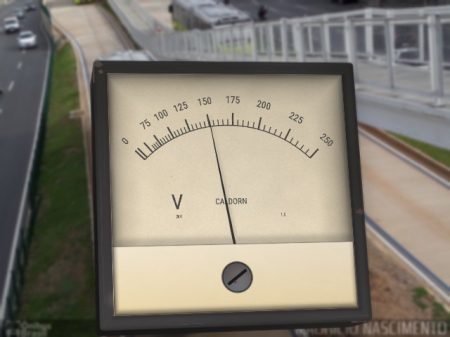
150 V
